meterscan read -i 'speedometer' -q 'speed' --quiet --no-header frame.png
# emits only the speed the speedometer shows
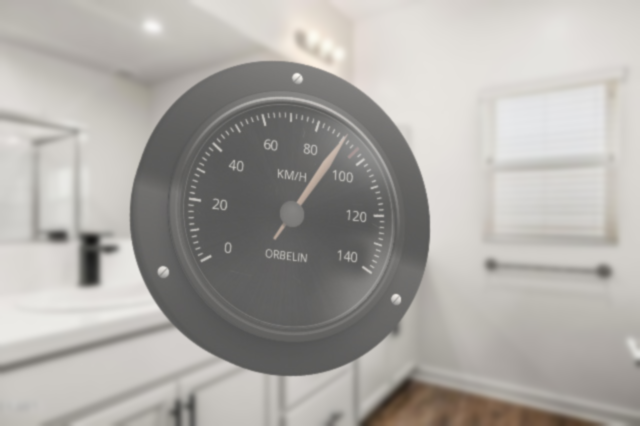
90 km/h
